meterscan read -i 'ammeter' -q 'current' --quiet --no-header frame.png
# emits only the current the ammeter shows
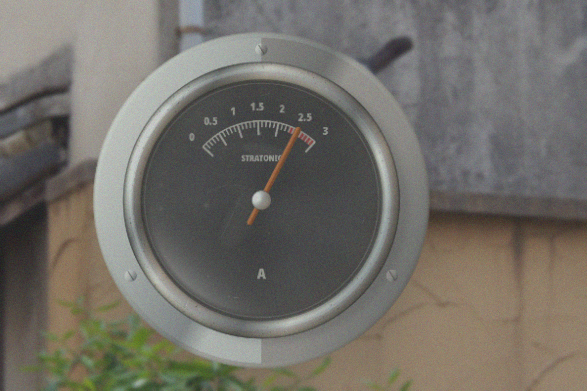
2.5 A
